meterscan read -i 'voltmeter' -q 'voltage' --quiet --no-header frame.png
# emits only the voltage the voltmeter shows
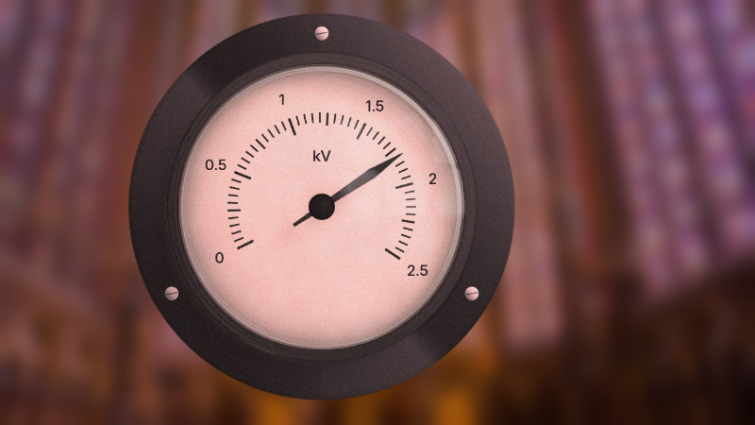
1.8 kV
